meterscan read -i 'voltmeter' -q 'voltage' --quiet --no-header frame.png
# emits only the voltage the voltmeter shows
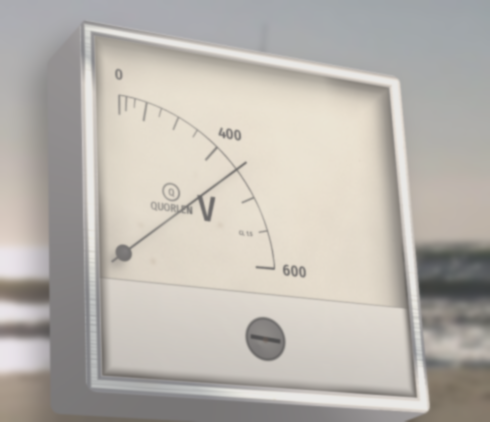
450 V
